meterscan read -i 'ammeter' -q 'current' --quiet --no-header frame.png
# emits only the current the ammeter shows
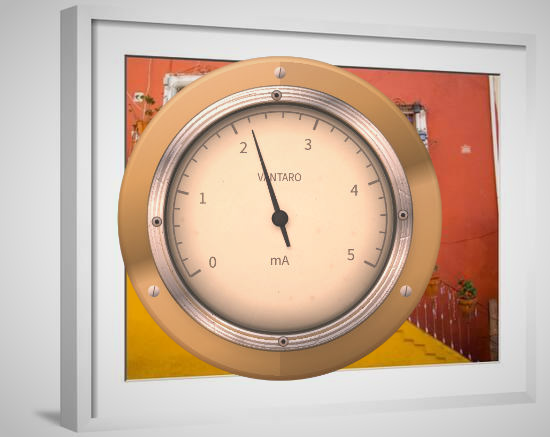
2.2 mA
